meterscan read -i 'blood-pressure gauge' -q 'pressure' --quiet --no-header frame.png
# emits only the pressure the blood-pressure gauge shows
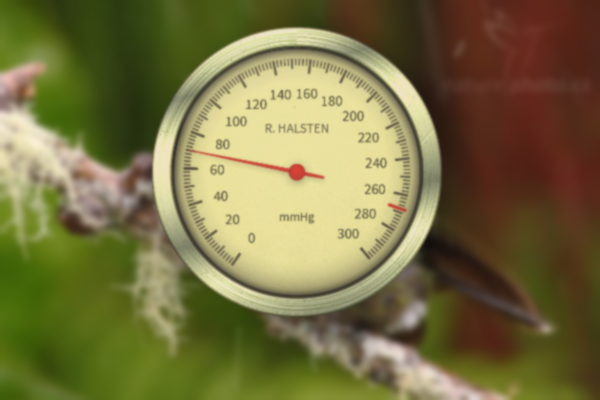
70 mmHg
